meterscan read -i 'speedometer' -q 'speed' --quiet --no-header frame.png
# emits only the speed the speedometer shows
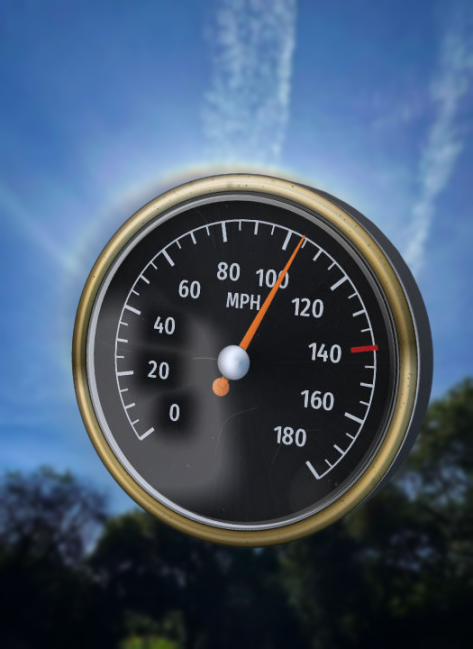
105 mph
